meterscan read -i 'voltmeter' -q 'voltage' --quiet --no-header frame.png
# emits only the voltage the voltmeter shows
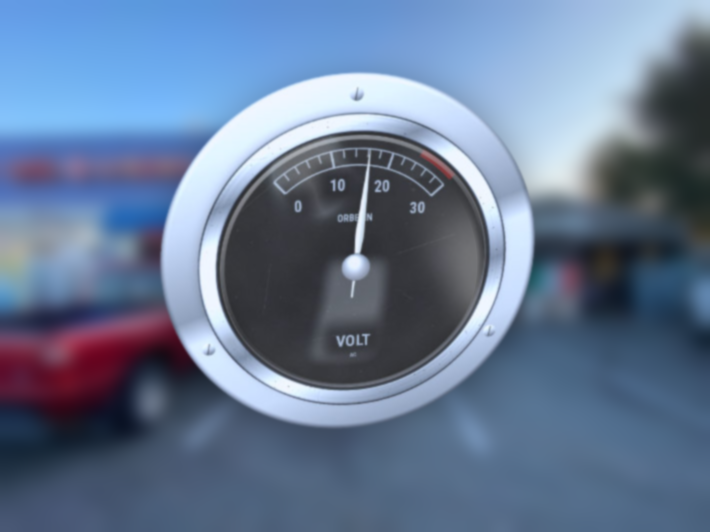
16 V
